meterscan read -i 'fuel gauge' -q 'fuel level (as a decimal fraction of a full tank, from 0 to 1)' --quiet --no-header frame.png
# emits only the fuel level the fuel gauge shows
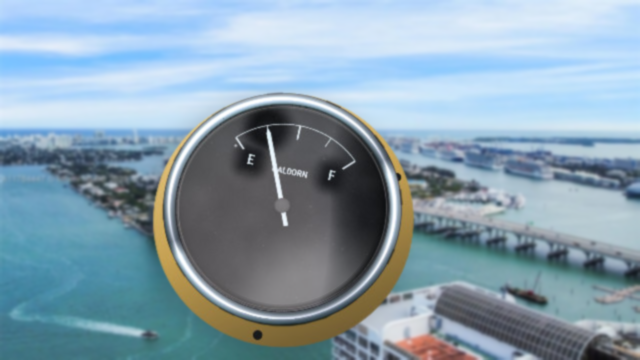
0.25
